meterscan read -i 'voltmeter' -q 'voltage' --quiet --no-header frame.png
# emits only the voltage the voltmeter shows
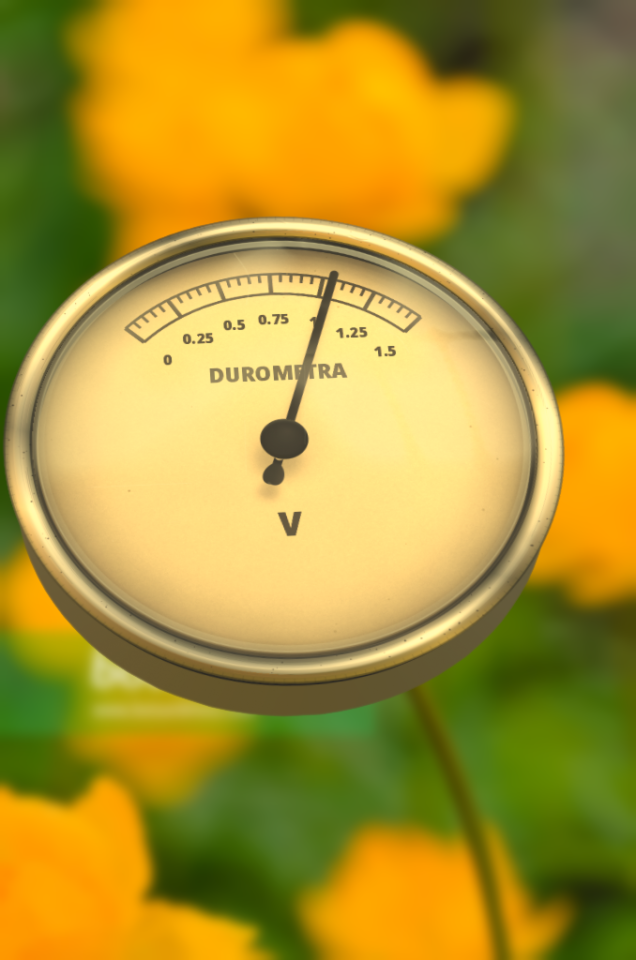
1.05 V
